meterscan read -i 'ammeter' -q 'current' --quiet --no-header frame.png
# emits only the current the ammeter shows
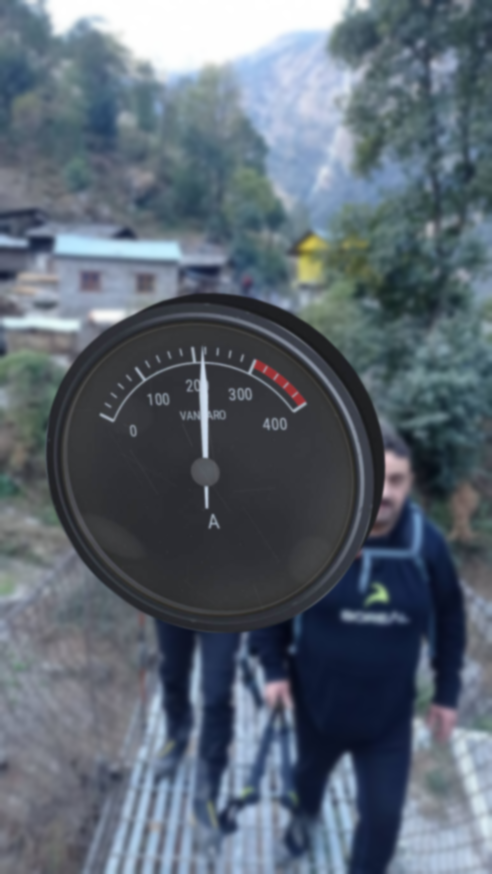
220 A
